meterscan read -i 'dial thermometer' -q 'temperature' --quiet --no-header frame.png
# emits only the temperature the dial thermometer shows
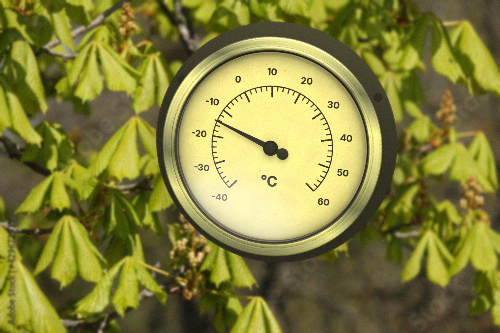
-14 °C
